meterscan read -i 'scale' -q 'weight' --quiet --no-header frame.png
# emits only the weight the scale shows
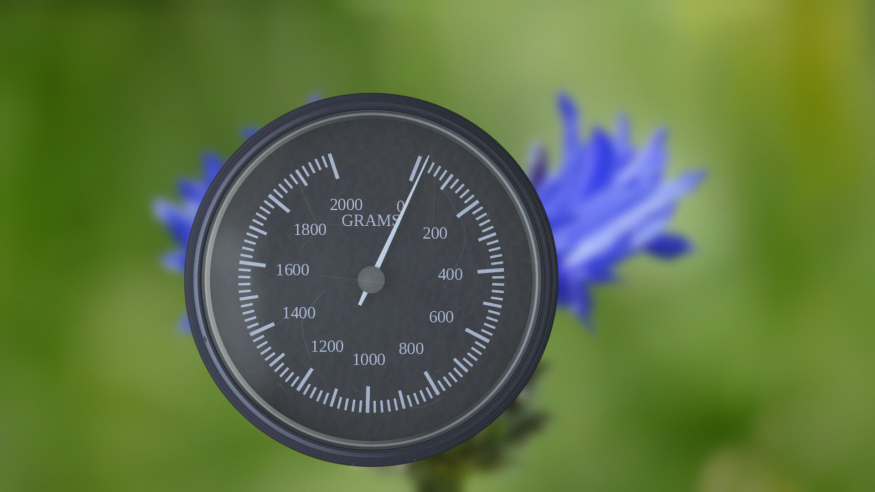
20 g
